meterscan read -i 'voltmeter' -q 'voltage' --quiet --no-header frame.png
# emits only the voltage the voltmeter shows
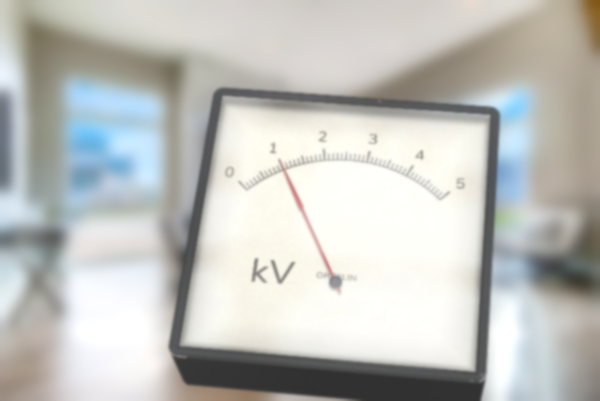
1 kV
